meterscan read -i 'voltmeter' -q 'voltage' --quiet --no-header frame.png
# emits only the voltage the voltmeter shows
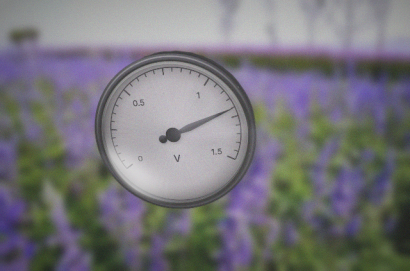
1.2 V
